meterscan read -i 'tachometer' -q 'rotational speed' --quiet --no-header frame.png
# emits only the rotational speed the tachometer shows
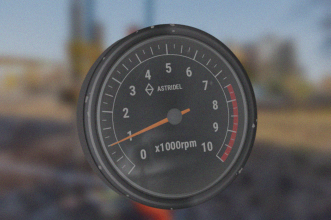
1000 rpm
